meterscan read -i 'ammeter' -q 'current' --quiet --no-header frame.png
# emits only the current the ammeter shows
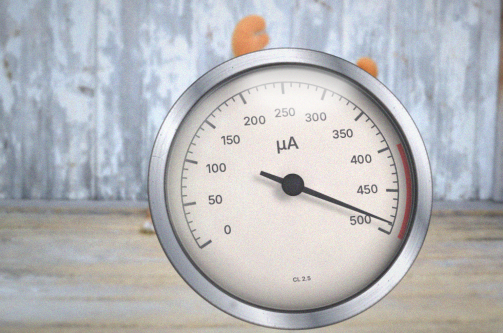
490 µA
